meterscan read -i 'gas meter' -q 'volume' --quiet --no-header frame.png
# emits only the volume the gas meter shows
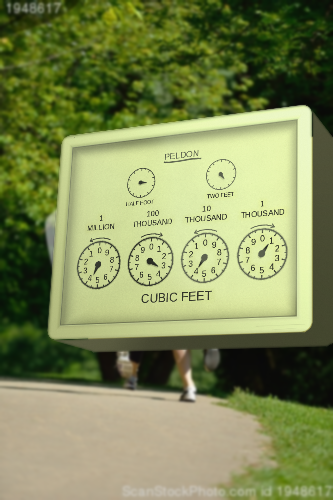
434100 ft³
